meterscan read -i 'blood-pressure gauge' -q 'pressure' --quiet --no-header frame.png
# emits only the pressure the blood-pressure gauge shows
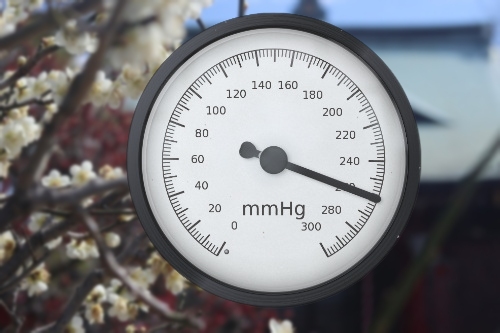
260 mmHg
